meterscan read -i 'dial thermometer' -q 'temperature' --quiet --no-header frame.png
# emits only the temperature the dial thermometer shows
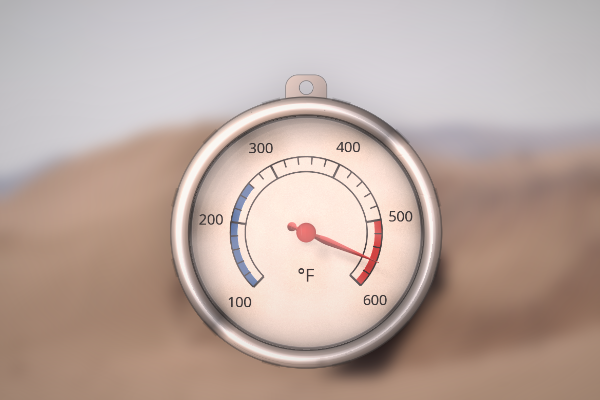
560 °F
